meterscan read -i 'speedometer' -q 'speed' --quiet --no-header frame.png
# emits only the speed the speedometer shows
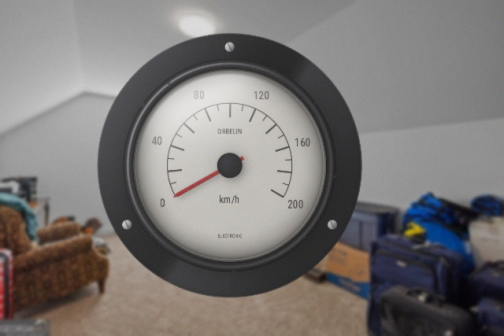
0 km/h
